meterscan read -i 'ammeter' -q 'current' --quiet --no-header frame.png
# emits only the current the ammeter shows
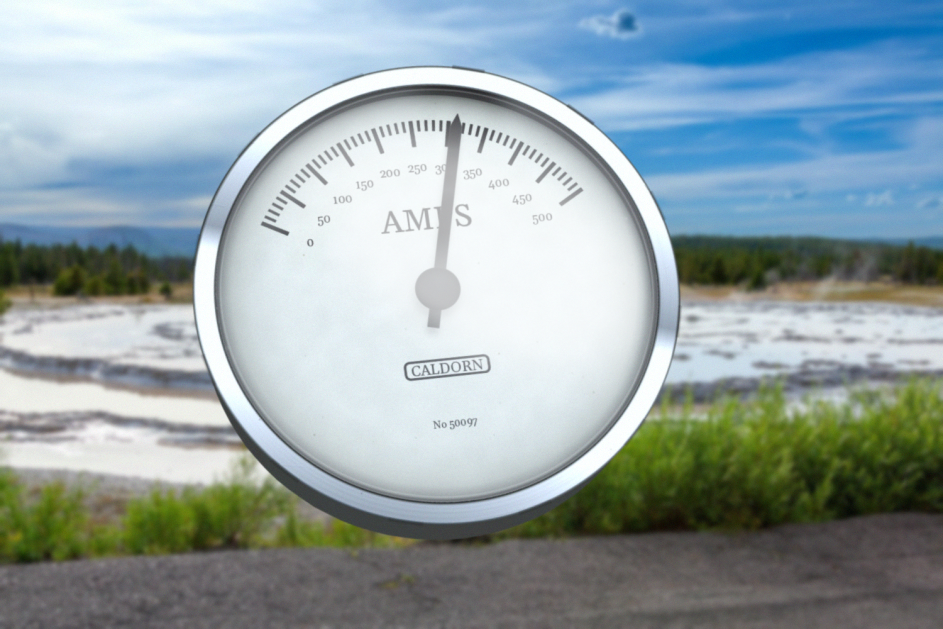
310 A
